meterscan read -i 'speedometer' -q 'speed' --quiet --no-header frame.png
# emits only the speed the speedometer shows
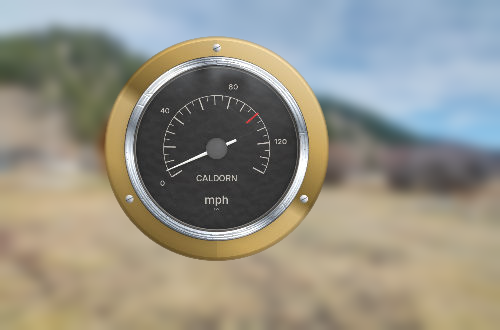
5 mph
